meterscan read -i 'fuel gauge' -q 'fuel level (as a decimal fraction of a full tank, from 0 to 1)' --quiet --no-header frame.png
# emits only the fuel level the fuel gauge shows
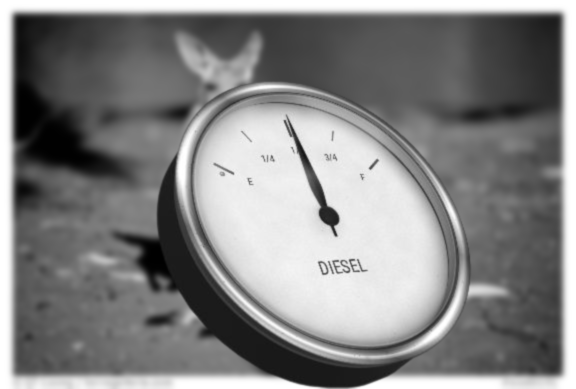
0.5
